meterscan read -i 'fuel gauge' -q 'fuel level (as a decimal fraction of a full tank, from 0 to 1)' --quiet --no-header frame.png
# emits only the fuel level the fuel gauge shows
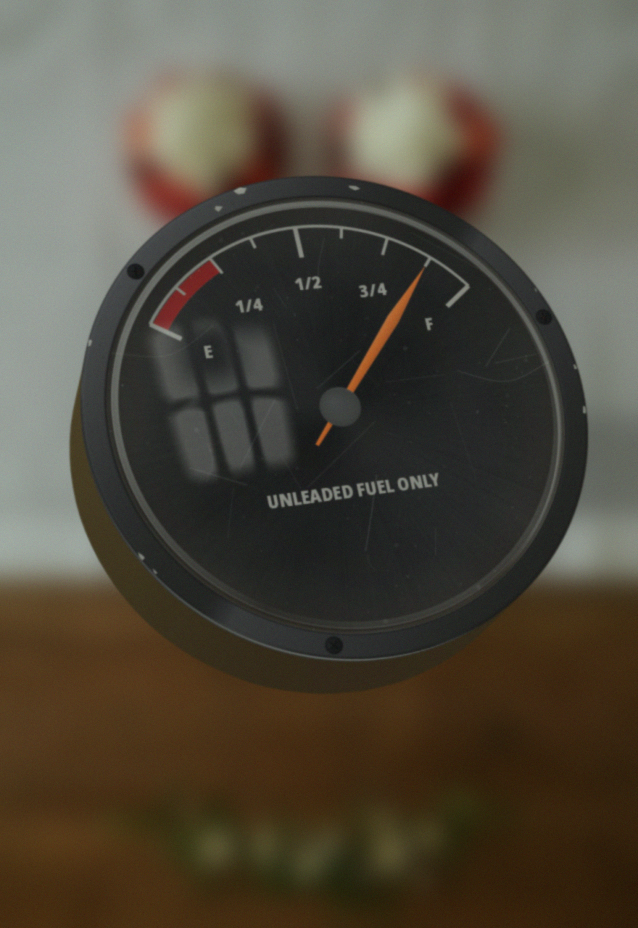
0.875
